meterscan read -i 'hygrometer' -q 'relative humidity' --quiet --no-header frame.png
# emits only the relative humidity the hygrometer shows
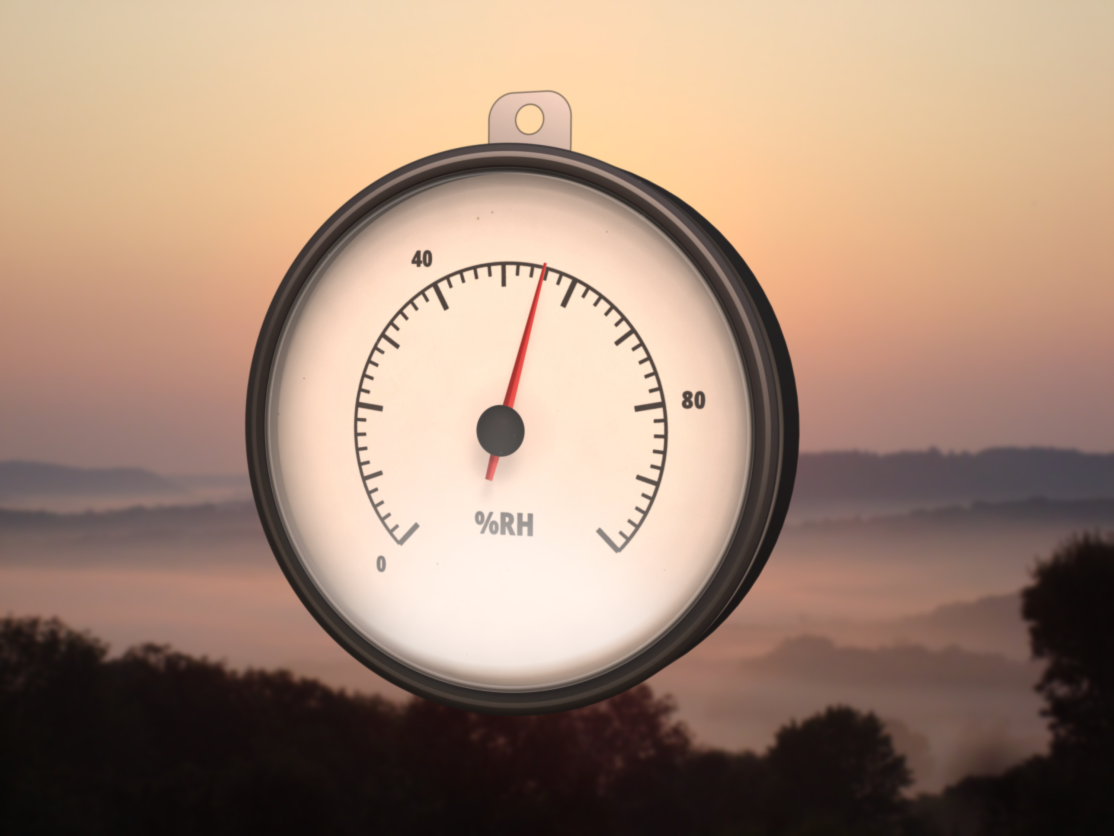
56 %
